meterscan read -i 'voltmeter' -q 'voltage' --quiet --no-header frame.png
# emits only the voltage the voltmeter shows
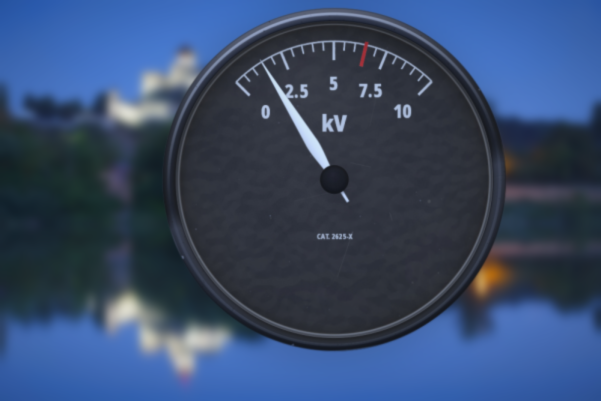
1.5 kV
